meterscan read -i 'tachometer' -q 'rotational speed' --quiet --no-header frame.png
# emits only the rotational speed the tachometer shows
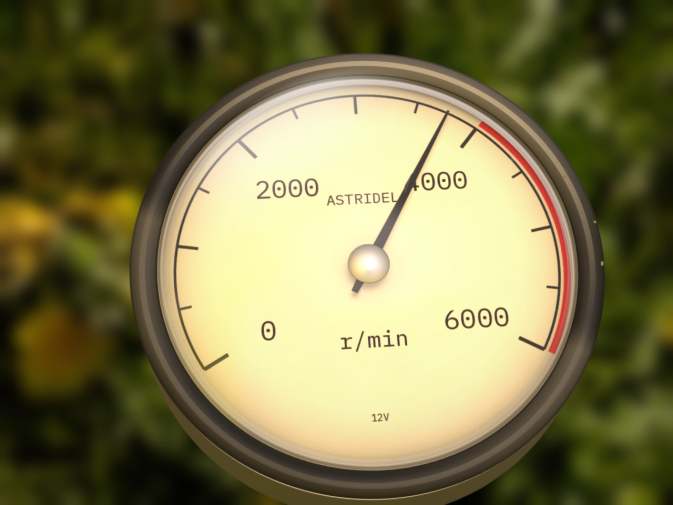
3750 rpm
